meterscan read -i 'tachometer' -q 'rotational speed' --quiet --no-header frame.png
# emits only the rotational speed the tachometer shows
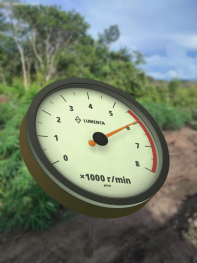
6000 rpm
